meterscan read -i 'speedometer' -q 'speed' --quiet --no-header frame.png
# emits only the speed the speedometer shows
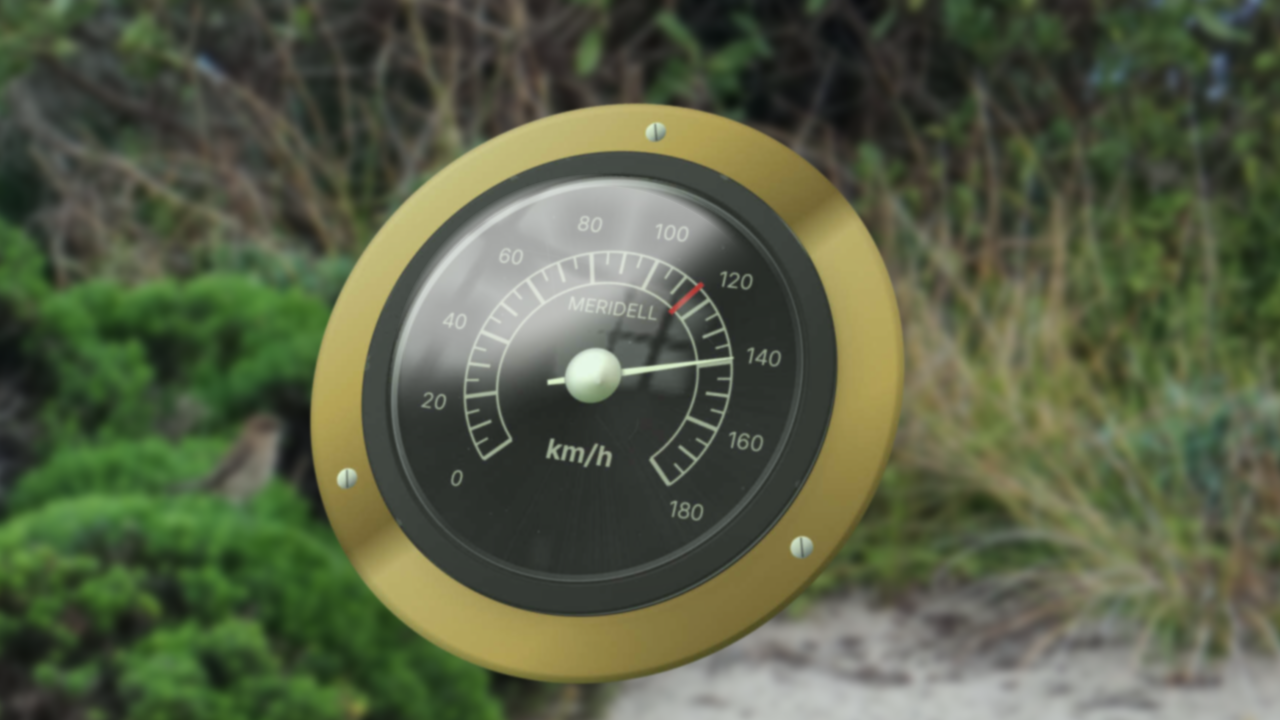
140 km/h
